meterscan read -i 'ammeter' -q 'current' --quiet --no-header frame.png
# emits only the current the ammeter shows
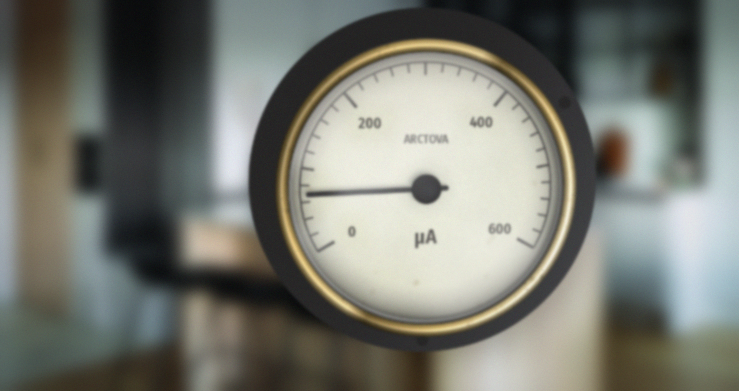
70 µA
